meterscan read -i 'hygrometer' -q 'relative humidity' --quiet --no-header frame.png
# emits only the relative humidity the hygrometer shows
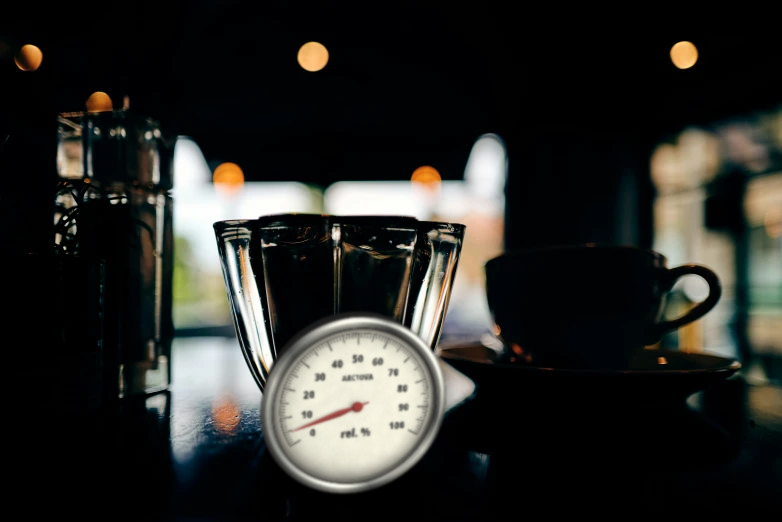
5 %
